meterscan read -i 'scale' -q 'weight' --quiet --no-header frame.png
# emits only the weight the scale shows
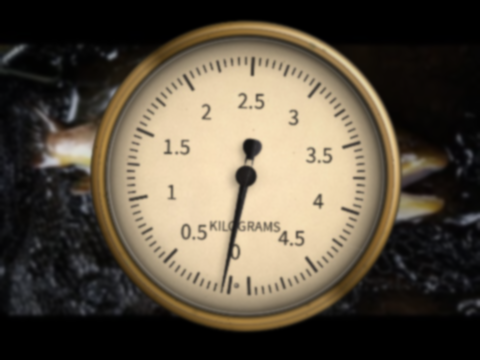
0.05 kg
